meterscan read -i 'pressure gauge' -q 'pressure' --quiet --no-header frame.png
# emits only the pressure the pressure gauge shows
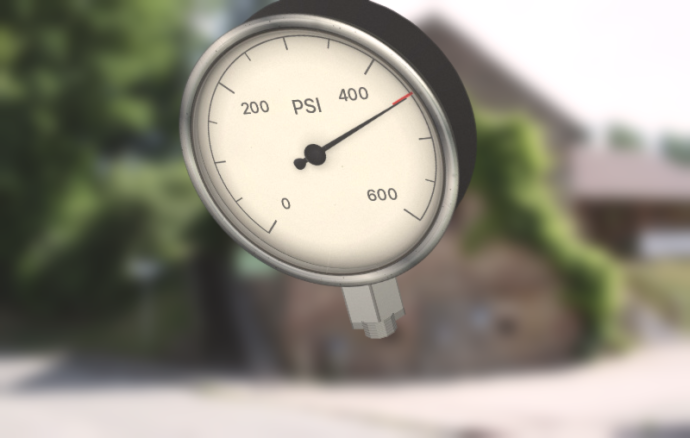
450 psi
